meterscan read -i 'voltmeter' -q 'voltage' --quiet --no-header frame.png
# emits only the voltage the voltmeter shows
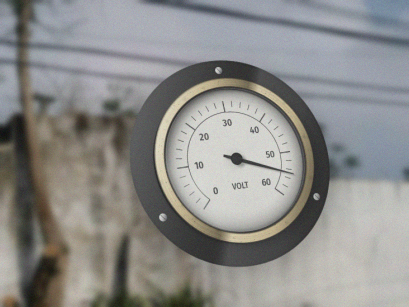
55 V
